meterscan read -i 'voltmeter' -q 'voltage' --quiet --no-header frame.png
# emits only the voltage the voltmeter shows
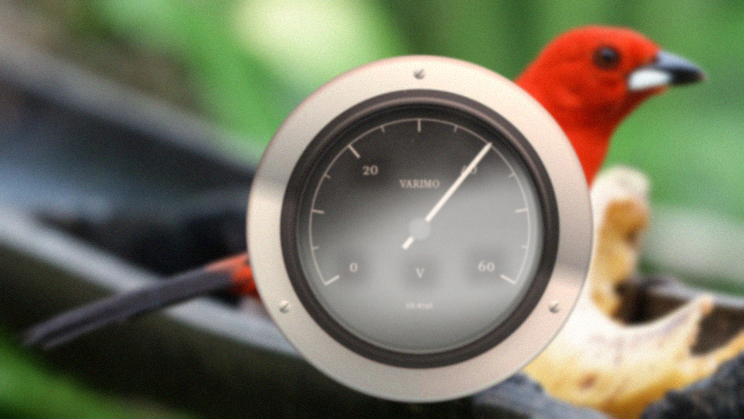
40 V
